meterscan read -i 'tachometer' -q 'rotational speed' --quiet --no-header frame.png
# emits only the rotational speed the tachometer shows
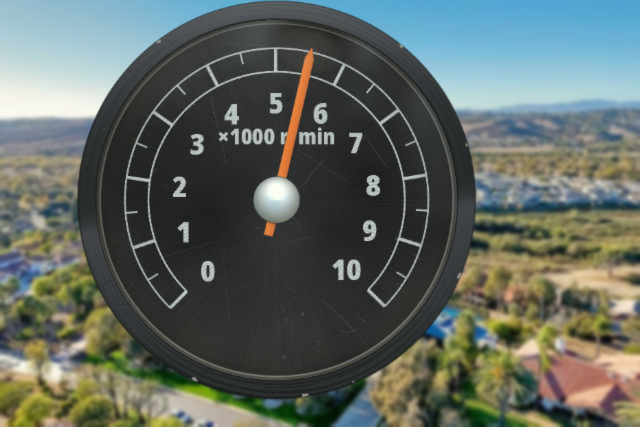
5500 rpm
